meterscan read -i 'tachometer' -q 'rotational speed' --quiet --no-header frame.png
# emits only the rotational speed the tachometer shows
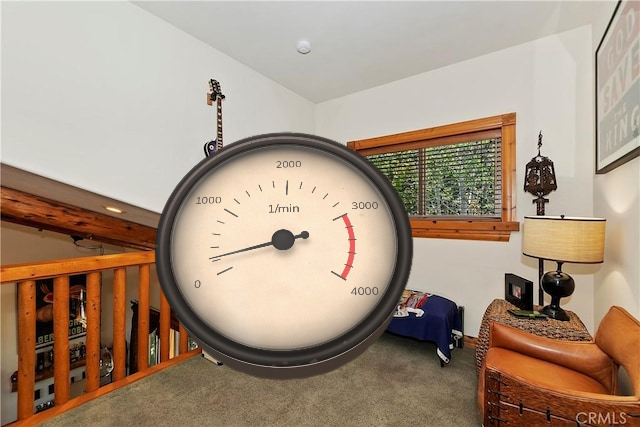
200 rpm
